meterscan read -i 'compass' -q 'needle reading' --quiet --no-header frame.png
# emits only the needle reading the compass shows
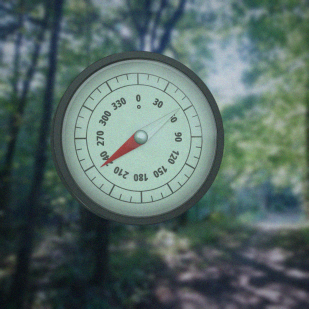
235 °
